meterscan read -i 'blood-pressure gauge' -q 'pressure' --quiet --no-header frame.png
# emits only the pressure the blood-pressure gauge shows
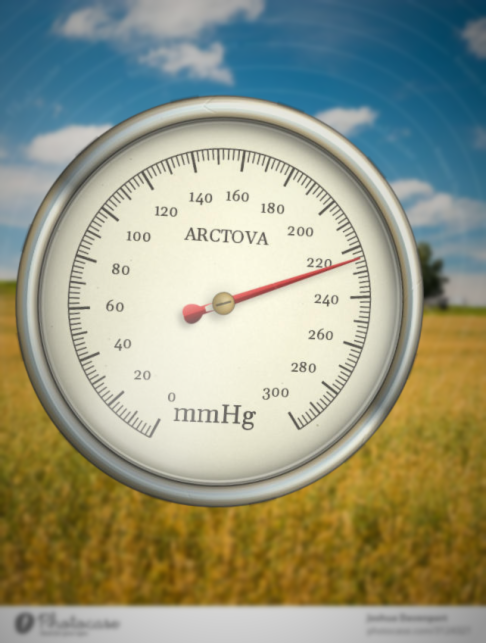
224 mmHg
